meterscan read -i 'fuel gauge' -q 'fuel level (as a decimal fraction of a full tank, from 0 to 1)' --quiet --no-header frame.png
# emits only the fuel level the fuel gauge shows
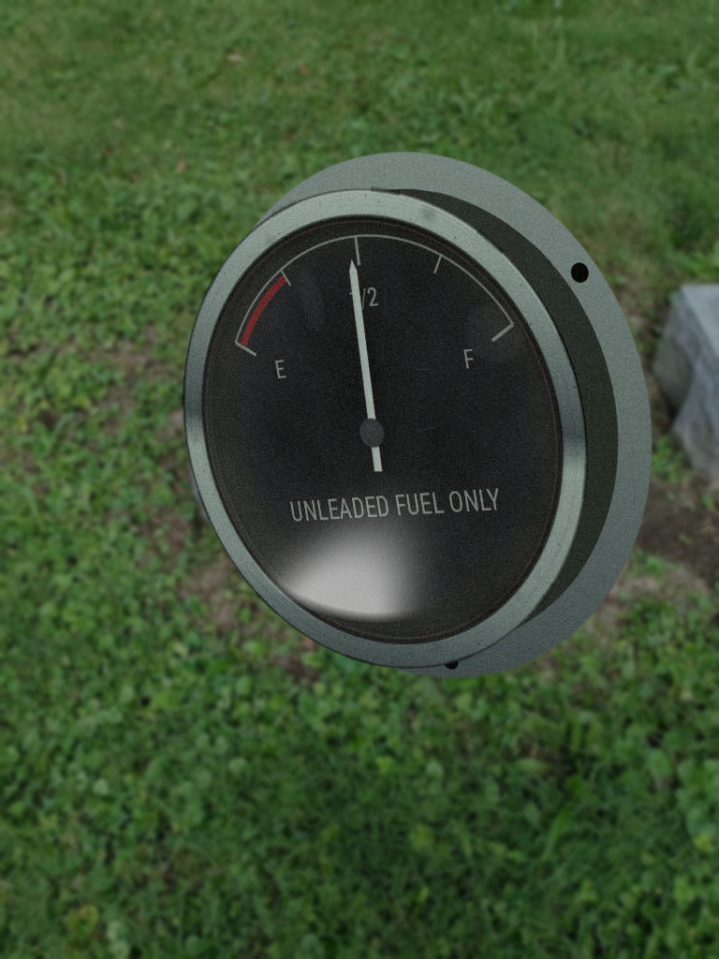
0.5
